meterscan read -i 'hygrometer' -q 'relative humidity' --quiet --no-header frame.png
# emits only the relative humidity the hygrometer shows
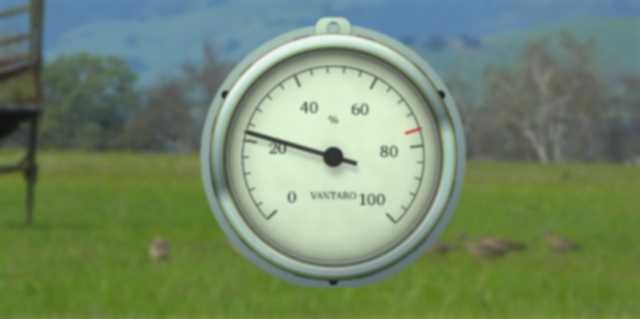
22 %
